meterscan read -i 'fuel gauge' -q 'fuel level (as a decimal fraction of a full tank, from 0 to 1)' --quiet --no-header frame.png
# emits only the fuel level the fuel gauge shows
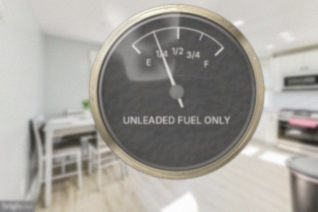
0.25
